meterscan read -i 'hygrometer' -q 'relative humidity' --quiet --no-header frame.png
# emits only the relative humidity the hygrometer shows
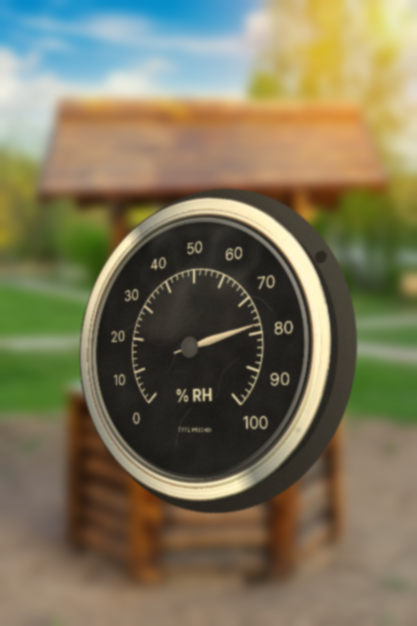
78 %
